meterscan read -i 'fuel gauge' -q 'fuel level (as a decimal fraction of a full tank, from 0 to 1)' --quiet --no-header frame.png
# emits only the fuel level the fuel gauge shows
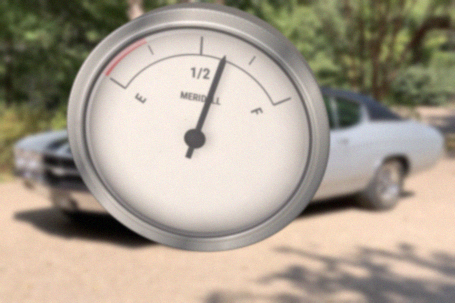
0.625
